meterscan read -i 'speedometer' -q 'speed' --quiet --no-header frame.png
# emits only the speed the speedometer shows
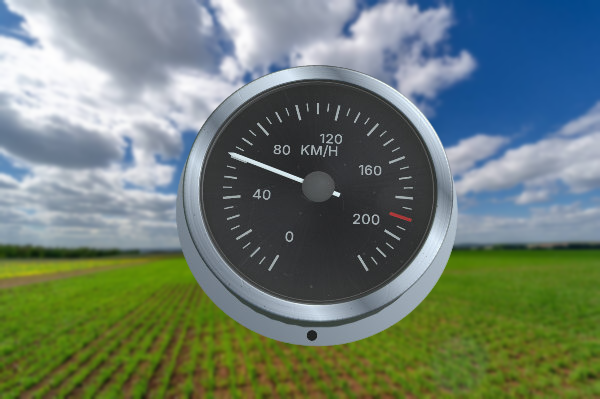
60 km/h
